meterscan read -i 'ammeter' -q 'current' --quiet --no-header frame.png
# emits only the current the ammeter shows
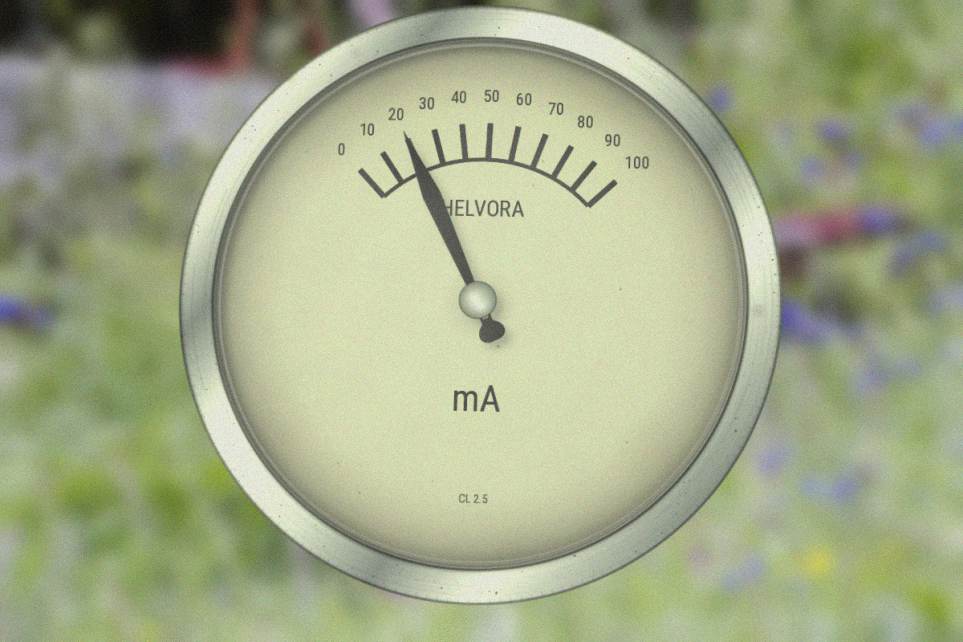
20 mA
